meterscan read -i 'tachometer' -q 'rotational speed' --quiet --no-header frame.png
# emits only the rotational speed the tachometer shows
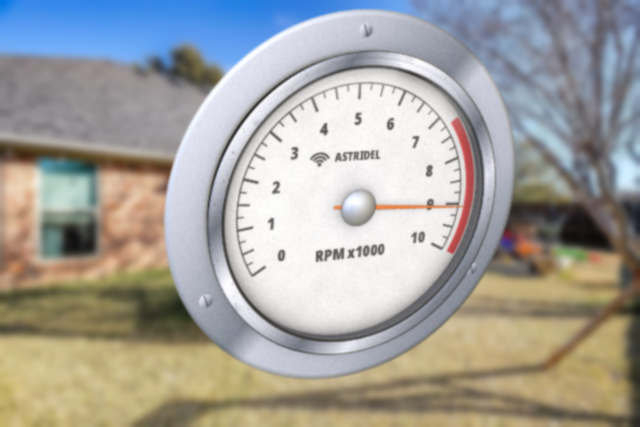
9000 rpm
